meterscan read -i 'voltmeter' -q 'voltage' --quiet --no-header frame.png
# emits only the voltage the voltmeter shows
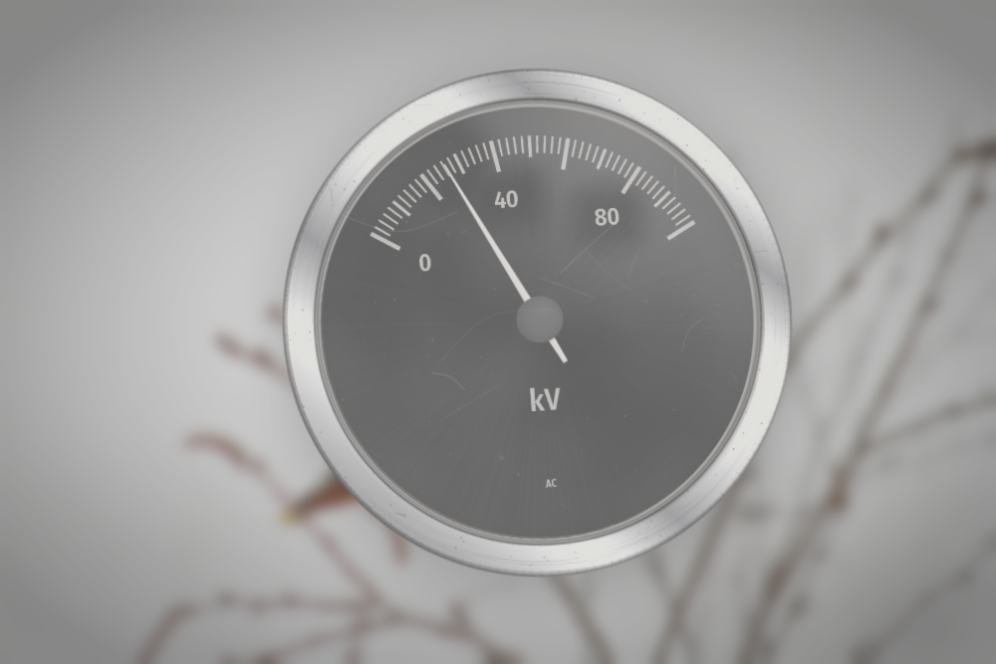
26 kV
